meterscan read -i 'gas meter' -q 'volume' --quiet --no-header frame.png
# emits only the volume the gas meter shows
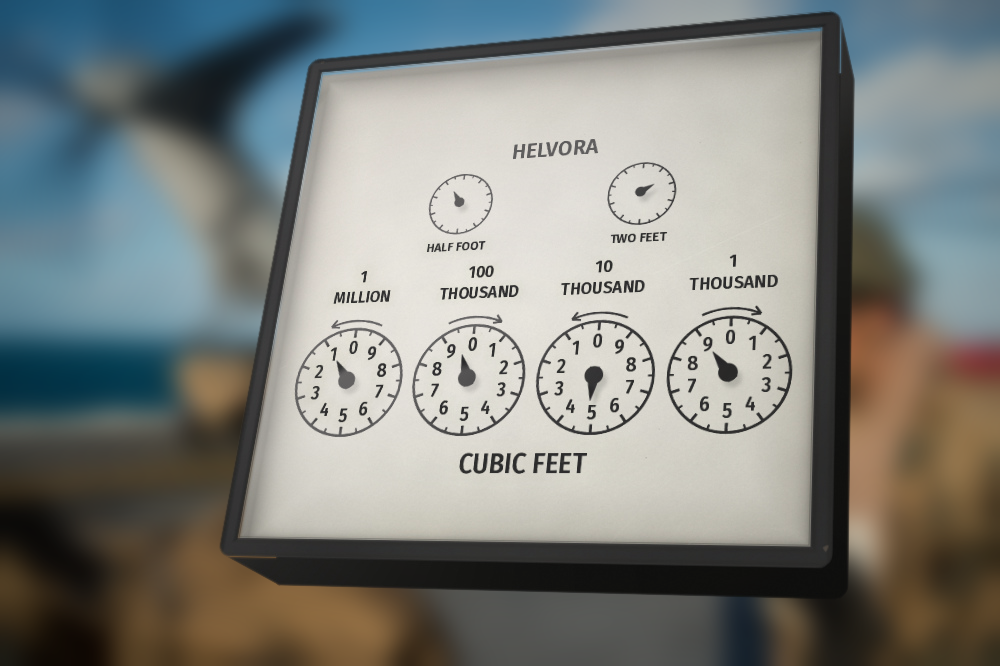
94900 ft³
